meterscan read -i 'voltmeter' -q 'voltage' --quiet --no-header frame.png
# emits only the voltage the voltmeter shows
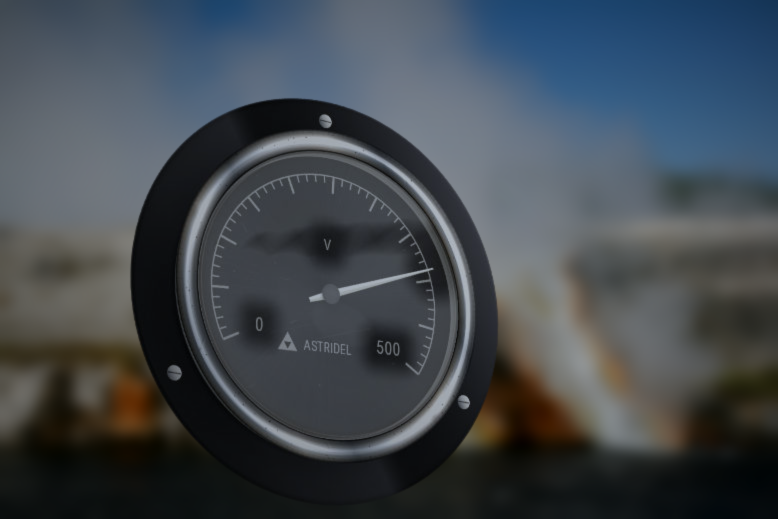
390 V
